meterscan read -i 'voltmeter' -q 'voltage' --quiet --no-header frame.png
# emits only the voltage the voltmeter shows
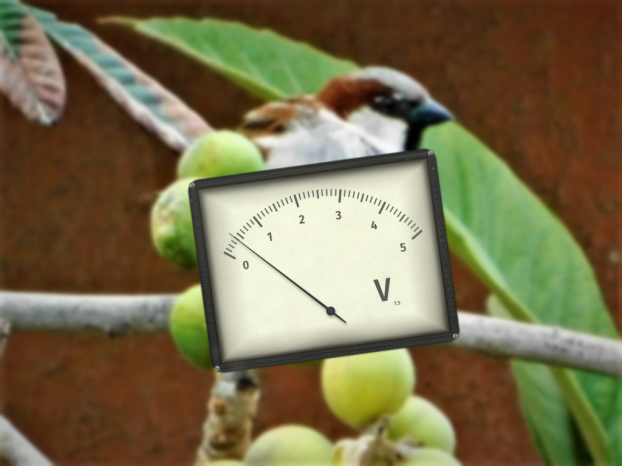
0.4 V
